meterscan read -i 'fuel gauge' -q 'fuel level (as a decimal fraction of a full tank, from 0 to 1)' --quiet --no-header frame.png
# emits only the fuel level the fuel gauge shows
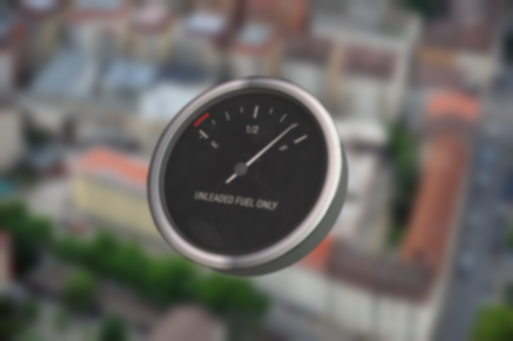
0.875
